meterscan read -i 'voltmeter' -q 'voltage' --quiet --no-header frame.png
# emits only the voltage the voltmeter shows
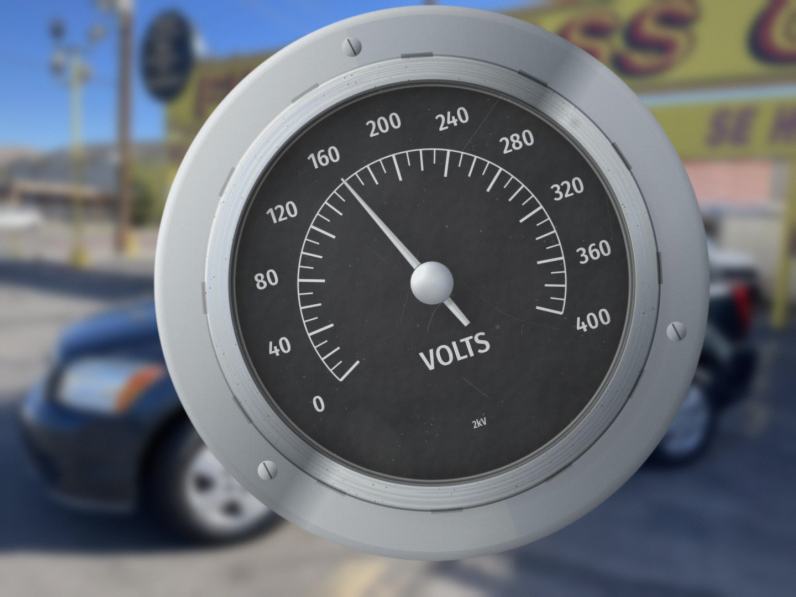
160 V
